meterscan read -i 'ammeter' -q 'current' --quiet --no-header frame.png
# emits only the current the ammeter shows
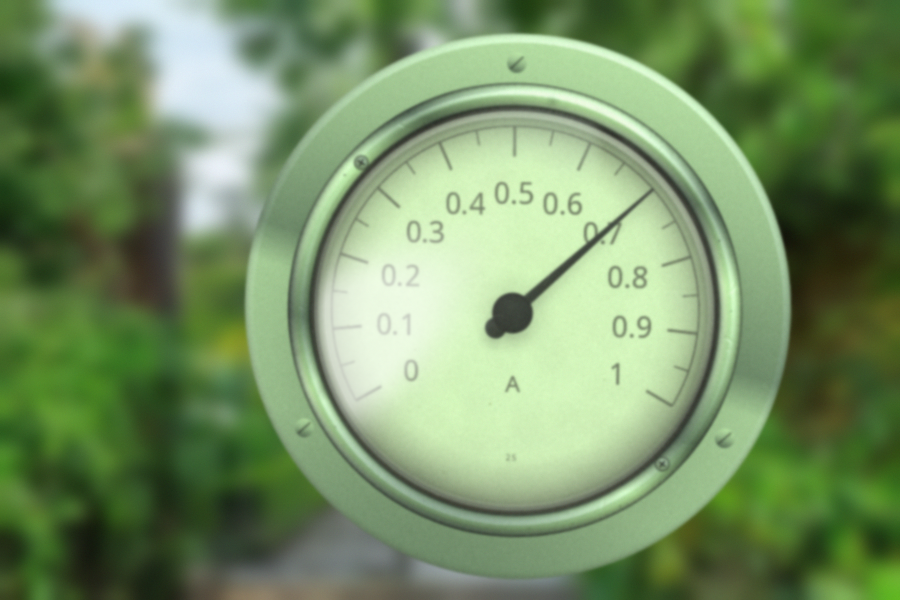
0.7 A
